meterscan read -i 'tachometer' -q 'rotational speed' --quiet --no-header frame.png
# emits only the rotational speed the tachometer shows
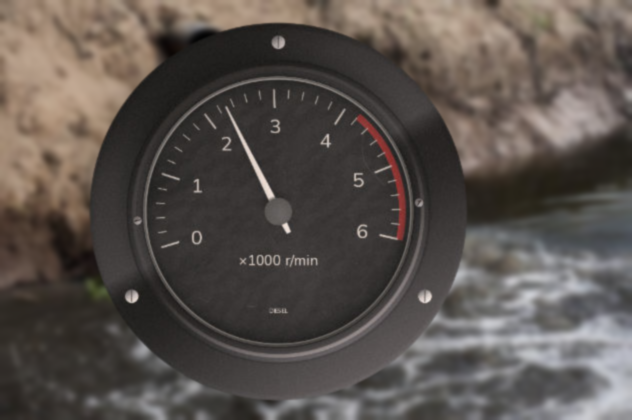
2300 rpm
